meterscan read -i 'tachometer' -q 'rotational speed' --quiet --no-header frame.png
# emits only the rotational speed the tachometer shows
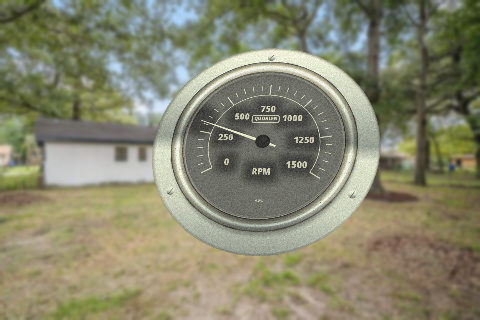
300 rpm
